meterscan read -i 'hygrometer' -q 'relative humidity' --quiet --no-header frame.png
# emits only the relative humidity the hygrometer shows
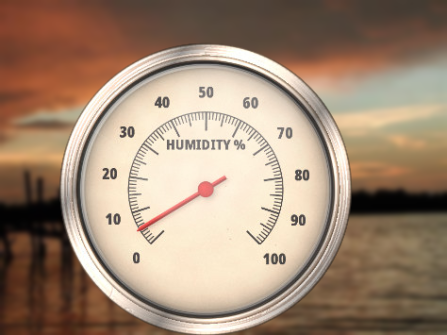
5 %
